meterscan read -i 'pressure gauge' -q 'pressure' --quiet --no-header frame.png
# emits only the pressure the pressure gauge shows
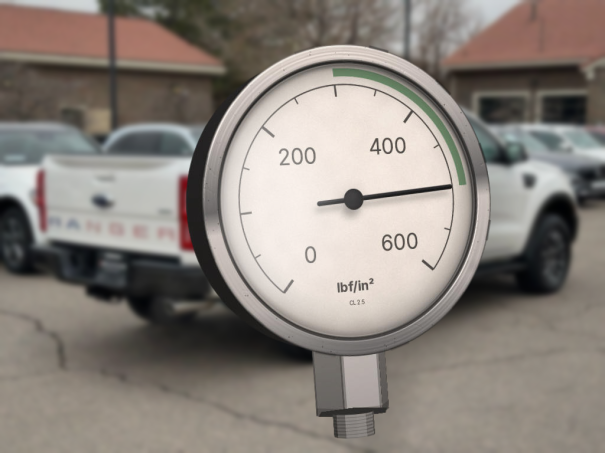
500 psi
